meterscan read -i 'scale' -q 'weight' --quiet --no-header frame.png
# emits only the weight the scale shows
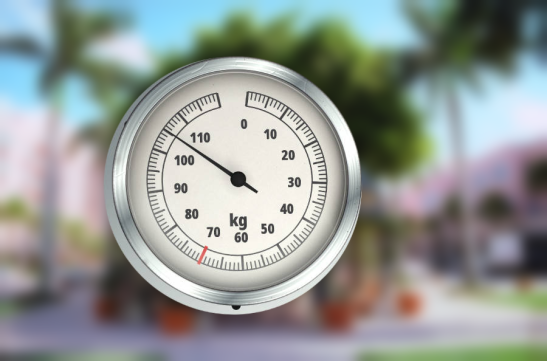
105 kg
